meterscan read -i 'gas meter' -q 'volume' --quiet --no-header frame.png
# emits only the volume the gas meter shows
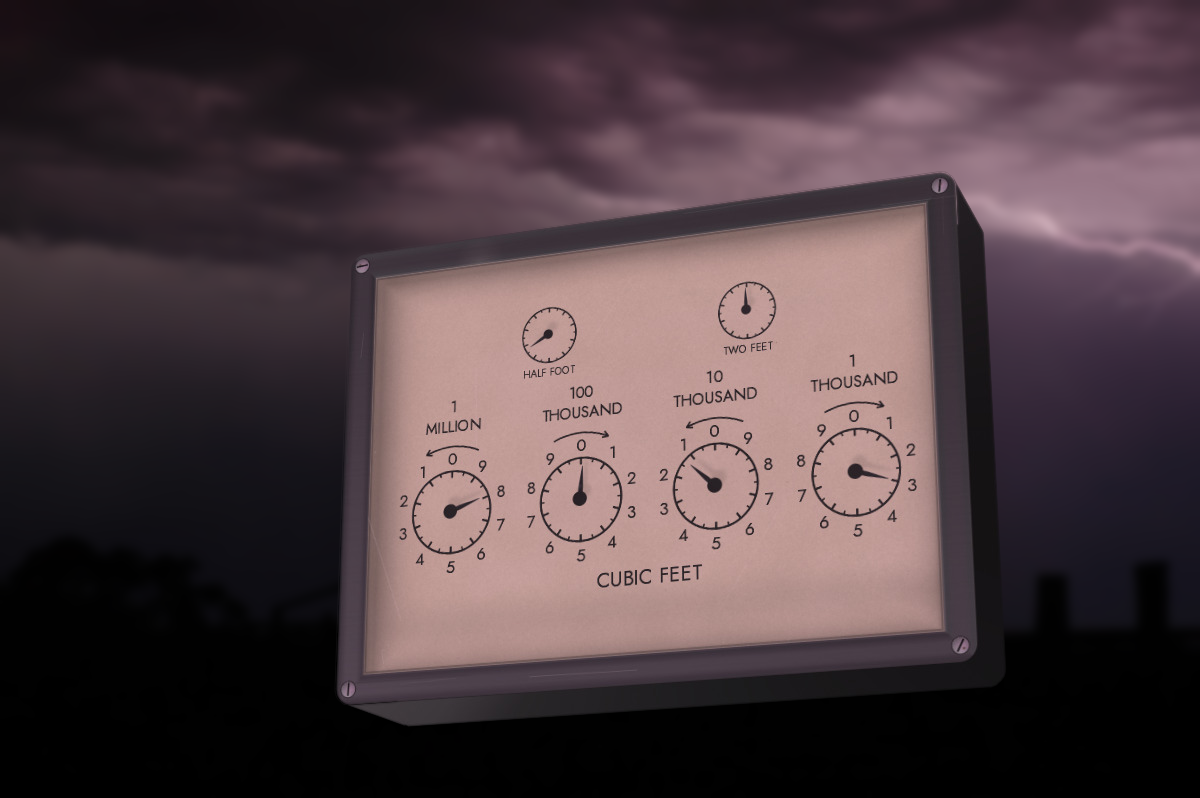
801300 ft³
